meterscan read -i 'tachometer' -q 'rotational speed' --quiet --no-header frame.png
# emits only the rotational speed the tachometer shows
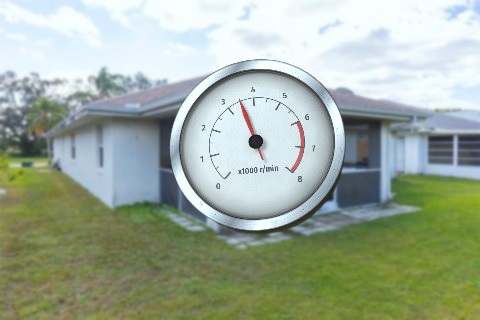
3500 rpm
